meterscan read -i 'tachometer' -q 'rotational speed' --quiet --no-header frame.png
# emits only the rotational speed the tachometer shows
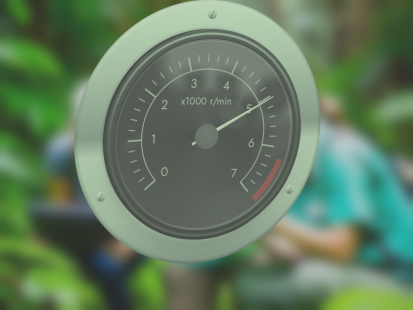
5000 rpm
